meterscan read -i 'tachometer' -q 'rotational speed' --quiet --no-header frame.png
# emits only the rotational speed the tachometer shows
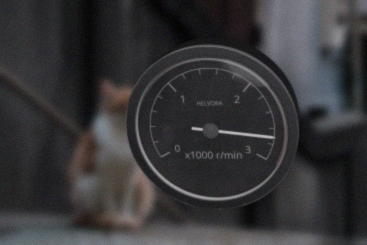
2700 rpm
